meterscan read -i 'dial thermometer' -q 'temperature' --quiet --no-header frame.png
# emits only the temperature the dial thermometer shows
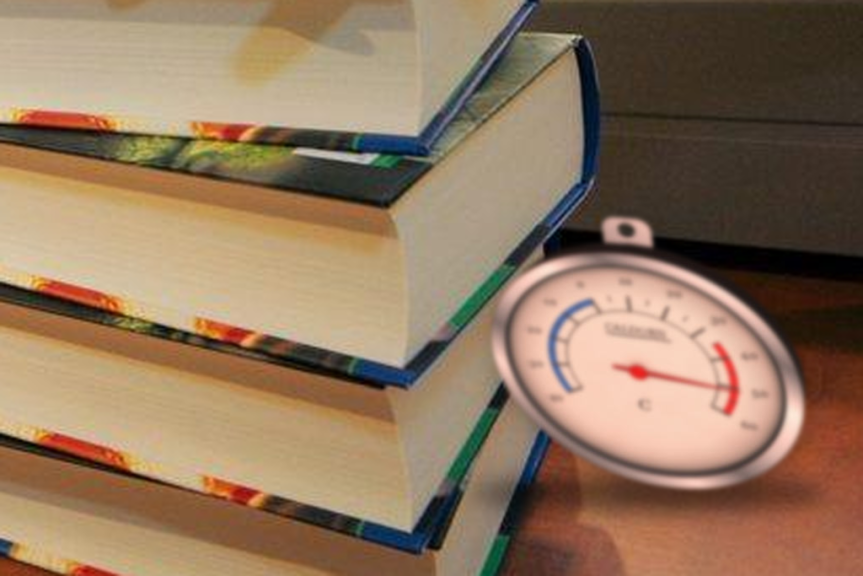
50 °C
